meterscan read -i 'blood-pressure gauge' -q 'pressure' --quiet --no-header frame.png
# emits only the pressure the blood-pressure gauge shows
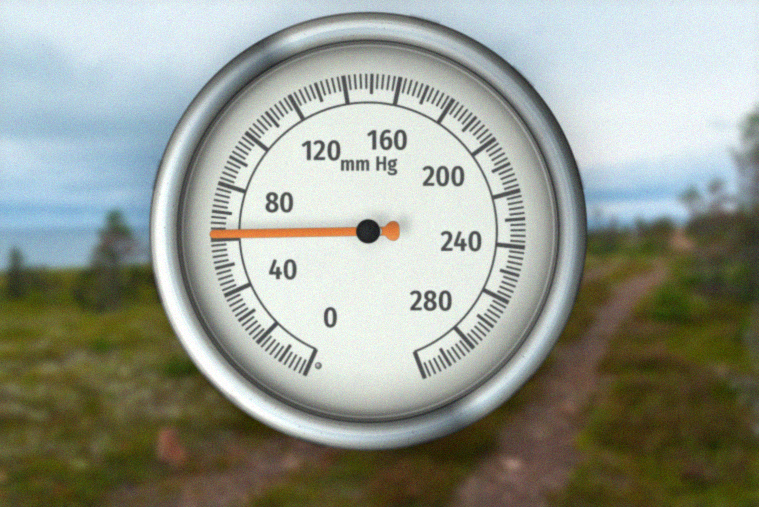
62 mmHg
